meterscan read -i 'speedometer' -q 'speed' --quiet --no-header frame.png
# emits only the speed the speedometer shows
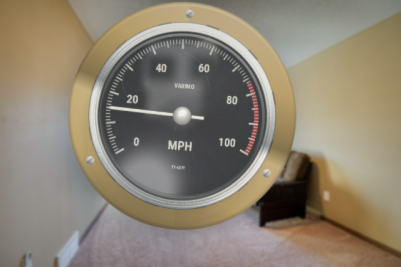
15 mph
